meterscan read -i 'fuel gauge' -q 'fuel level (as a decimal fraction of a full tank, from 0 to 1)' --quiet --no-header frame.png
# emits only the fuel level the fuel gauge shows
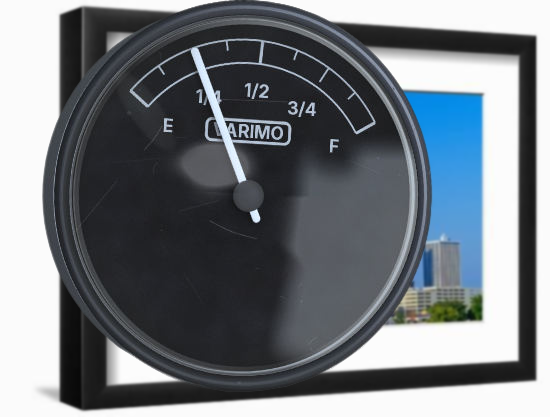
0.25
